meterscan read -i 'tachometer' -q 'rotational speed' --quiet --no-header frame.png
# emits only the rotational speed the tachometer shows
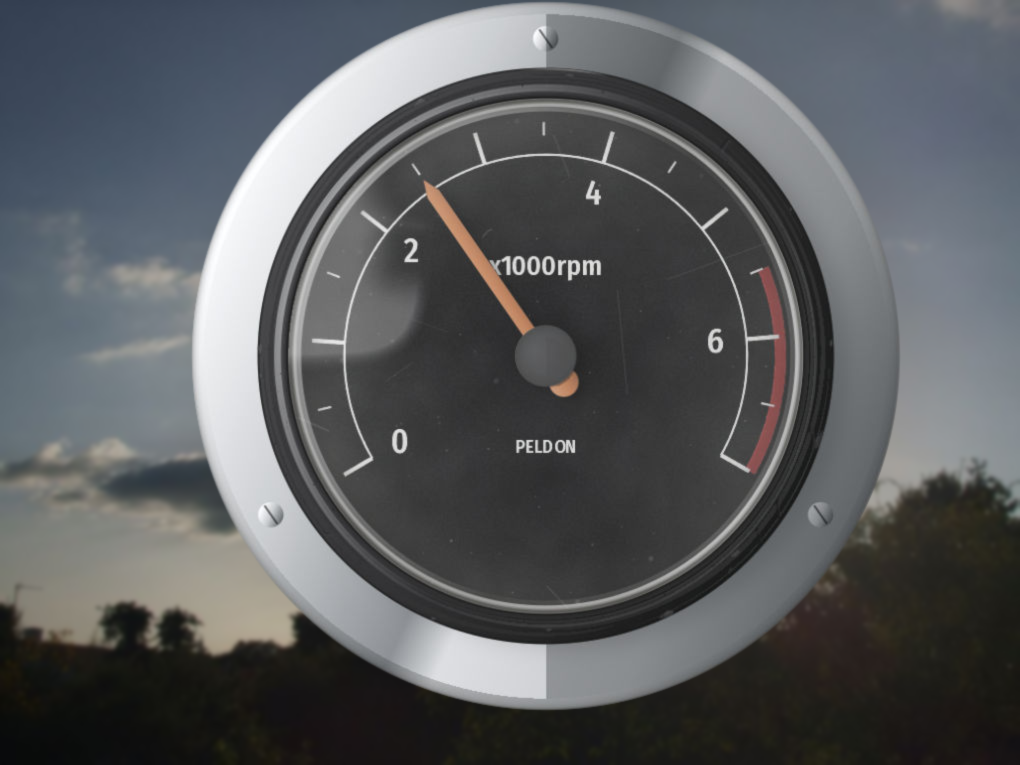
2500 rpm
